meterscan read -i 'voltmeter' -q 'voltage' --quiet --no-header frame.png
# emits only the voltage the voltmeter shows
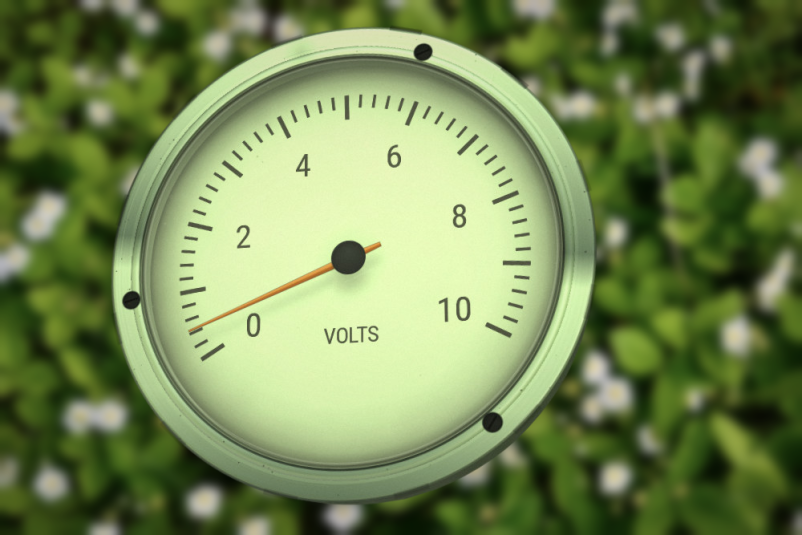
0.4 V
